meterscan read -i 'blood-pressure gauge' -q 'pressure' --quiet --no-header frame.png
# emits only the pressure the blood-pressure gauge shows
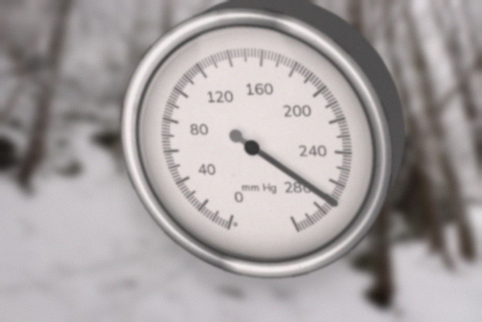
270 mmHg
